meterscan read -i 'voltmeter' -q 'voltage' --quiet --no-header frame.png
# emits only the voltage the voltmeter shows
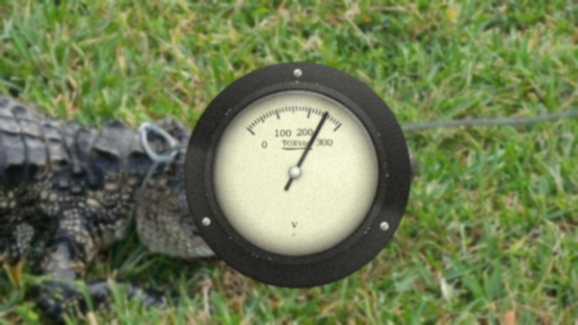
250 V
